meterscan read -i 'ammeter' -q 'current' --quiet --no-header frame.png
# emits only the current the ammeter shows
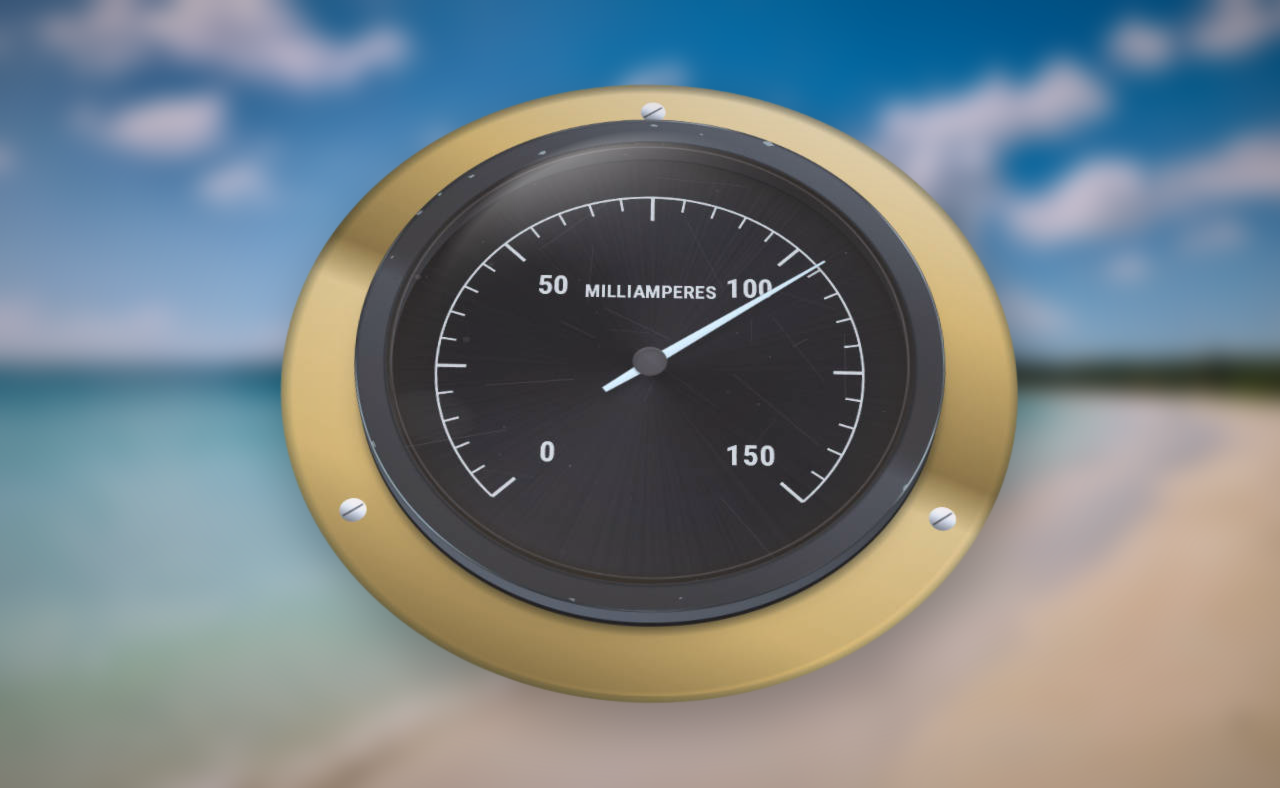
105 mA
